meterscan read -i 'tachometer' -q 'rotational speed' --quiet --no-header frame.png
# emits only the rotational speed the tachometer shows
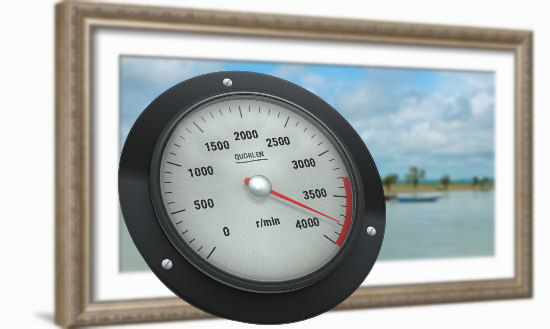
3800 rpm
